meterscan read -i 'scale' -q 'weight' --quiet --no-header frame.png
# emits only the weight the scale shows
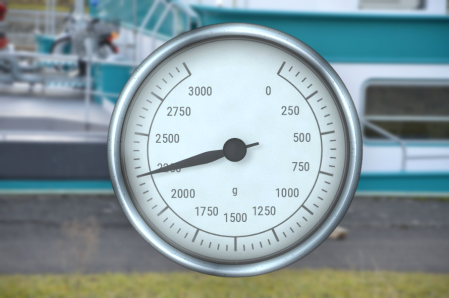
2250 g
